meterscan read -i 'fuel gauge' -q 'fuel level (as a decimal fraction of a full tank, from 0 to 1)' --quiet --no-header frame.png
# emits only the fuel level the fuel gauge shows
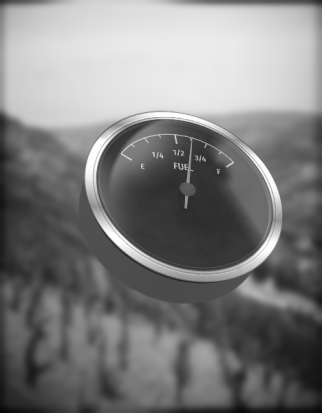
0.625
